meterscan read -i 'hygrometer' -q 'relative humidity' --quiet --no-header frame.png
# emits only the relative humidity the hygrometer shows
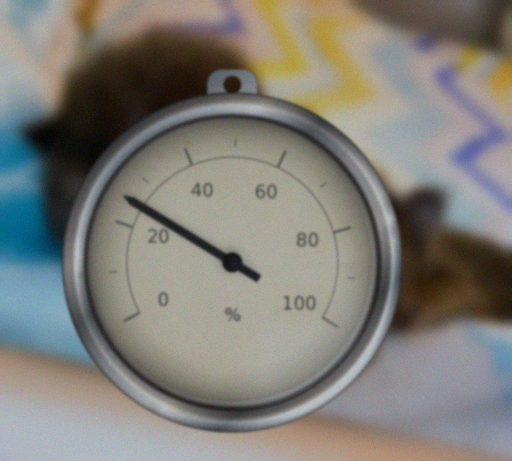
25 %
